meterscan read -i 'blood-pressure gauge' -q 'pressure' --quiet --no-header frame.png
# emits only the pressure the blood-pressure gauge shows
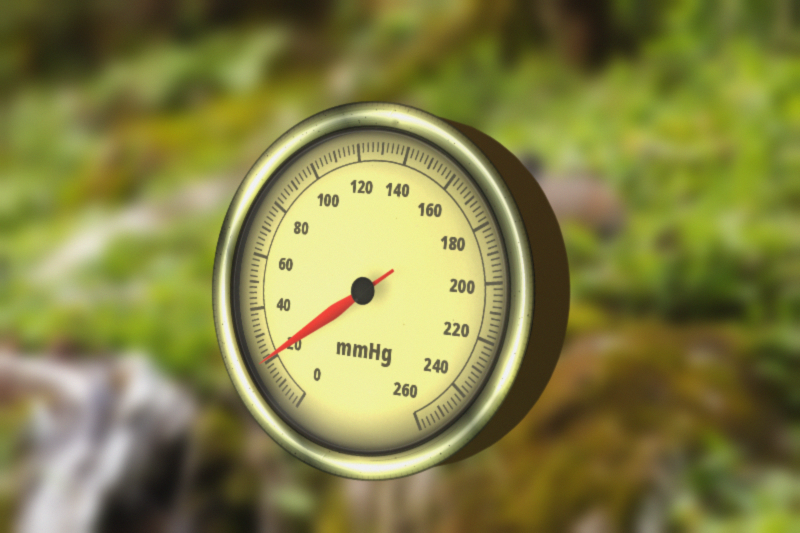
20 mmHg
